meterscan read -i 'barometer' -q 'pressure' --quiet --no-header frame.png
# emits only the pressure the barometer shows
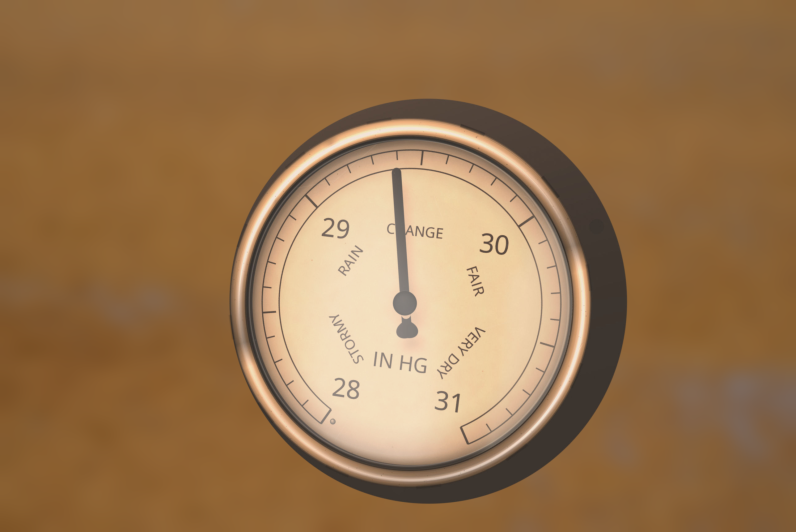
29.4 inHg
